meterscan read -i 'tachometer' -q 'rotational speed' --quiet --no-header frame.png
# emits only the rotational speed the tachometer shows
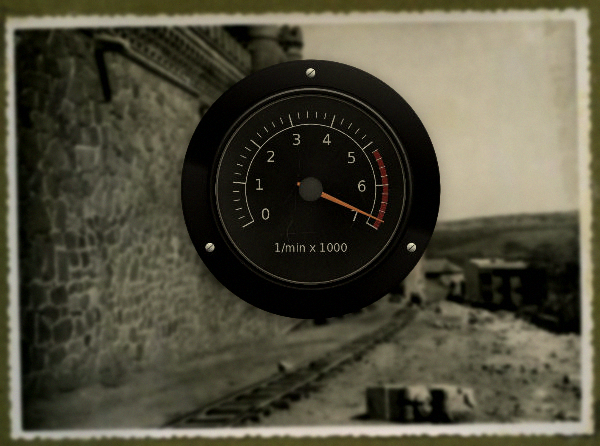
6800 rpm
